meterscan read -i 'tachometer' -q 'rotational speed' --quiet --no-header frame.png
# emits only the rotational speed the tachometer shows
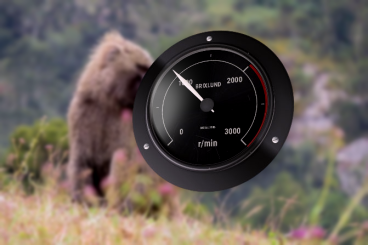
1000 rpm
